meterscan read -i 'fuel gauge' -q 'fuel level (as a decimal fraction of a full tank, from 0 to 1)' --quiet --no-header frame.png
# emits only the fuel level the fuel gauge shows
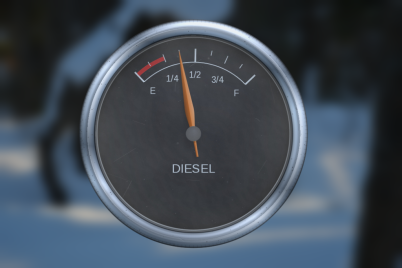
0.375
